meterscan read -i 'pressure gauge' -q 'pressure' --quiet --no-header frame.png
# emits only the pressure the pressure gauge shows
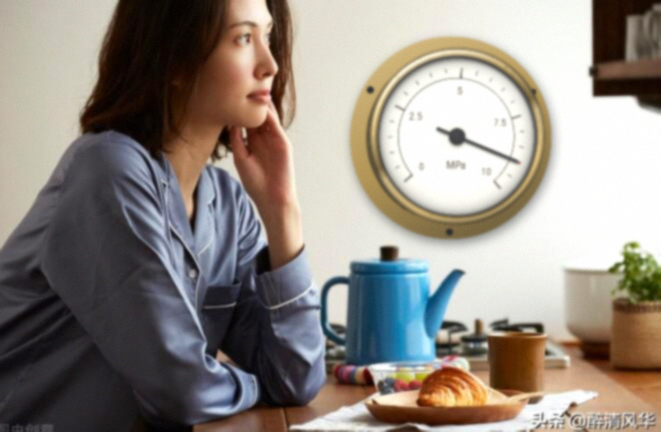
9 MPa
